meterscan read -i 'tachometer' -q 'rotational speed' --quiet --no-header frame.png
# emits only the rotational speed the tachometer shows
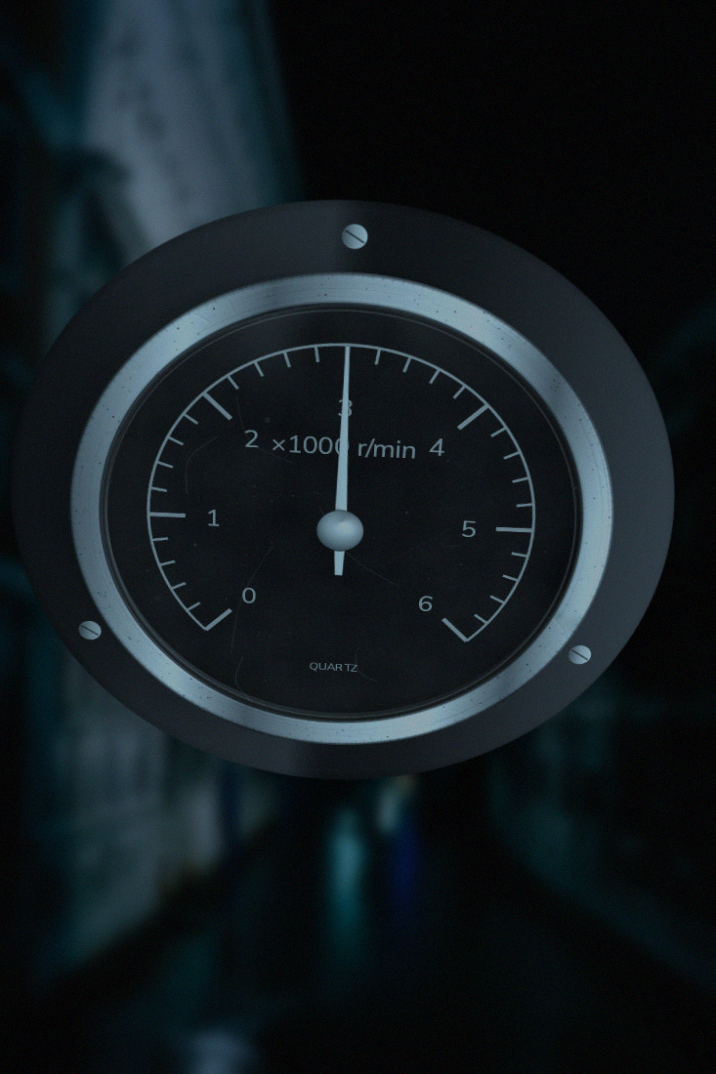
3000 rpm
